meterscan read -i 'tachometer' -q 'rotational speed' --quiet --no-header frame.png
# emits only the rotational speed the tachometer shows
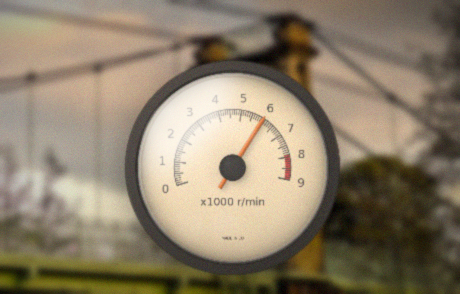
6000 rpm
